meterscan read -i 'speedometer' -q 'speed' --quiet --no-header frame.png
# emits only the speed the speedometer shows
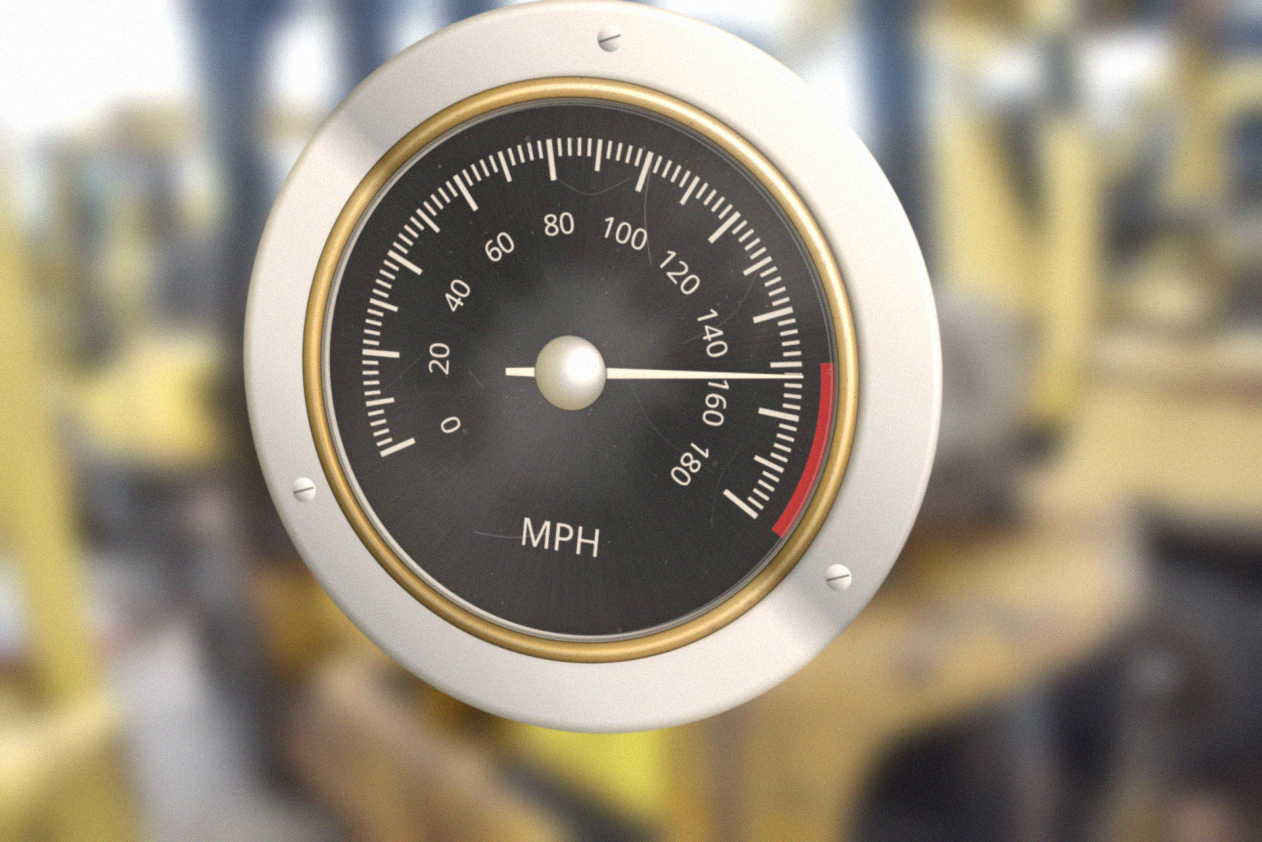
152 mph
